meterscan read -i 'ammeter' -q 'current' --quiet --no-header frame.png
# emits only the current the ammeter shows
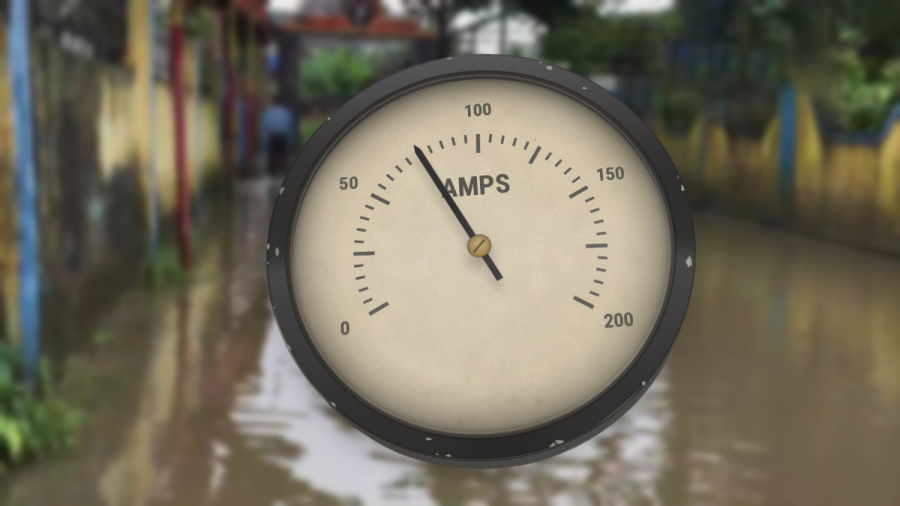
75 A
